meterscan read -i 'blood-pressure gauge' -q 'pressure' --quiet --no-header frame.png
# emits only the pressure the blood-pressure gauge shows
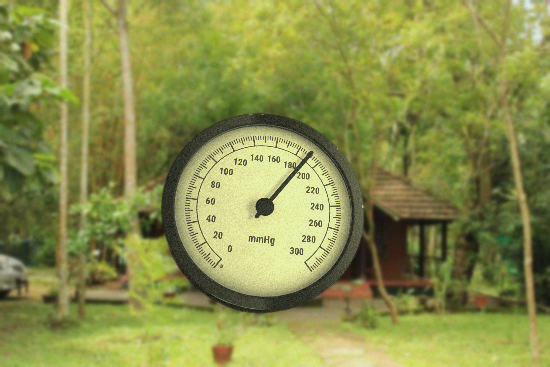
190 mmHg
